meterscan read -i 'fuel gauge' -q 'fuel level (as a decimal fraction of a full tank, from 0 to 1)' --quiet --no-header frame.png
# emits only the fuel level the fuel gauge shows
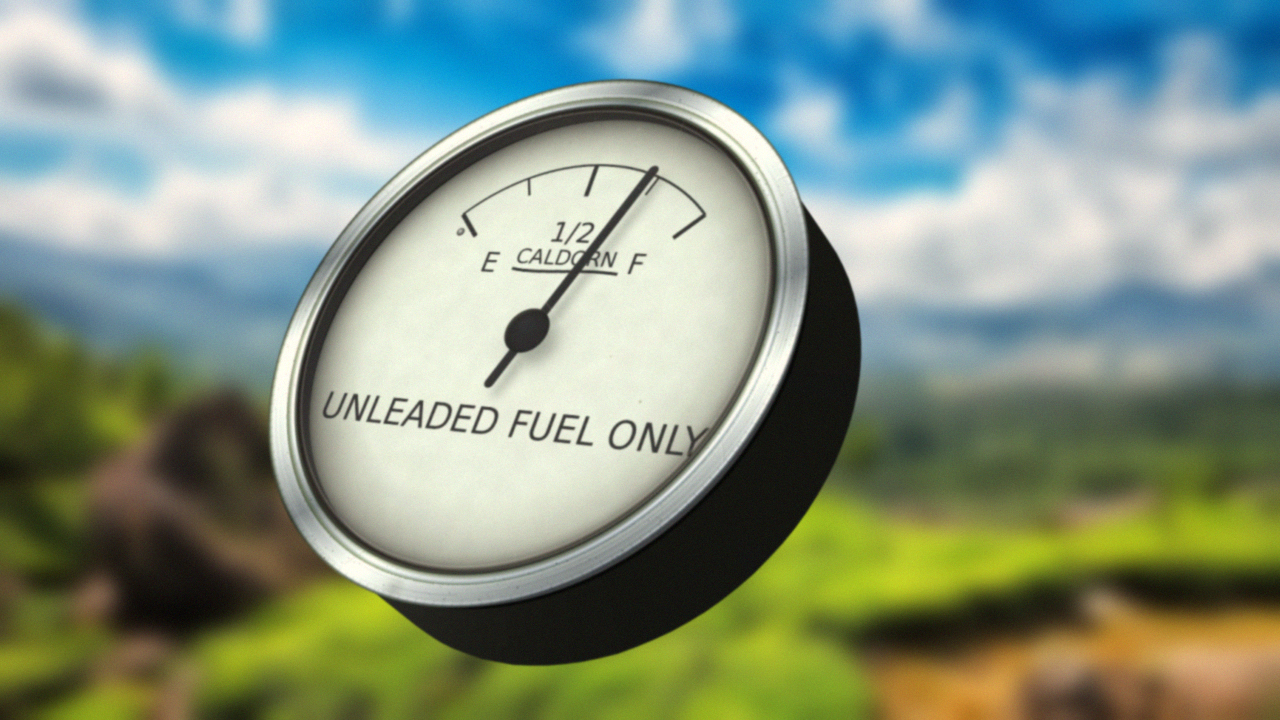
0.75
